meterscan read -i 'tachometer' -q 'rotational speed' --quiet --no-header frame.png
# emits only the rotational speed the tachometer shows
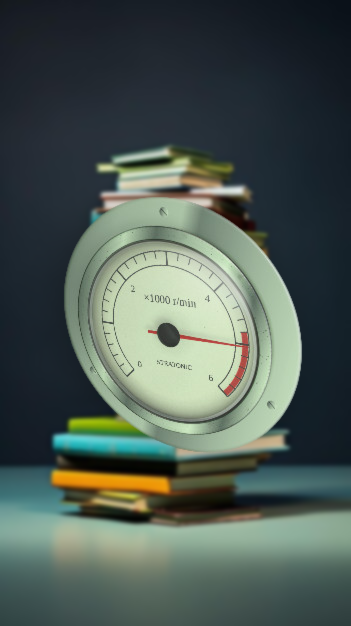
5000 rpm
